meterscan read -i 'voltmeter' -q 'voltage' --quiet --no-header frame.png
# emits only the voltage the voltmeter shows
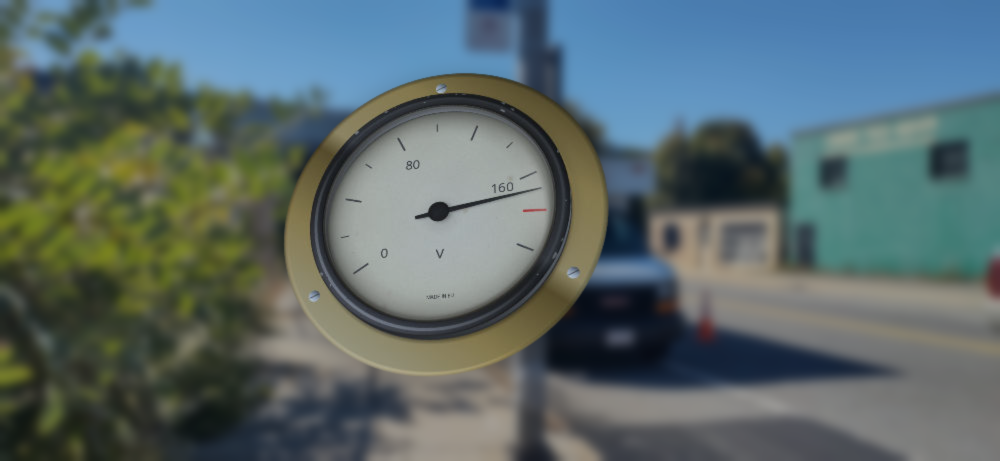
170 V
